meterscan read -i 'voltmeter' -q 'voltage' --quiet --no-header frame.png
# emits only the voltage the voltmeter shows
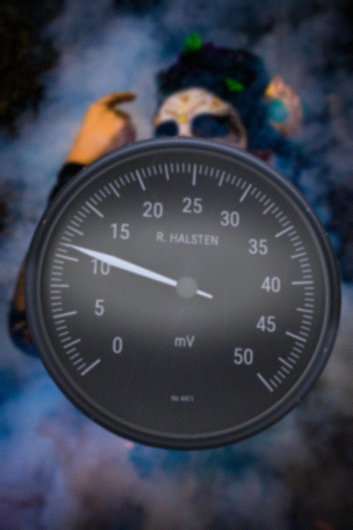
11 mV
